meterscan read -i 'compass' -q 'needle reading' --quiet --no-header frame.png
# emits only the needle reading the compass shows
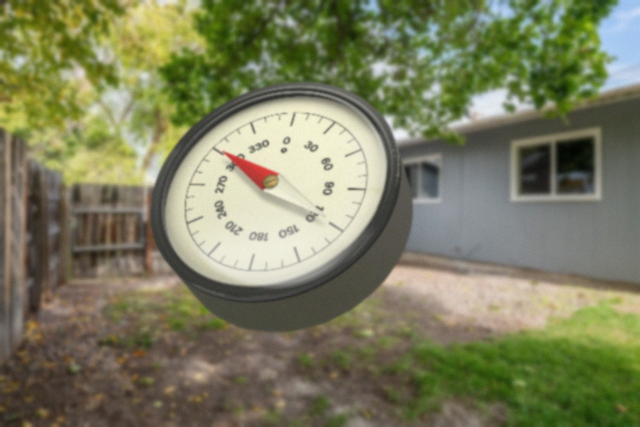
300 °
